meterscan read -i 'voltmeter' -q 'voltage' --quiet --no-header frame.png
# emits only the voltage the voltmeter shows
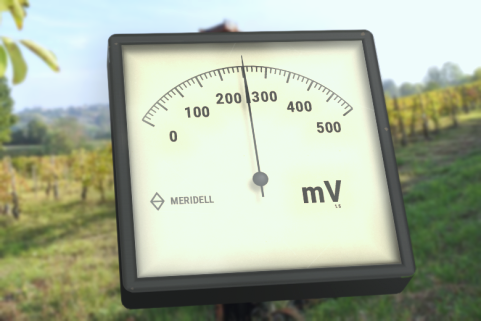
250 mV
